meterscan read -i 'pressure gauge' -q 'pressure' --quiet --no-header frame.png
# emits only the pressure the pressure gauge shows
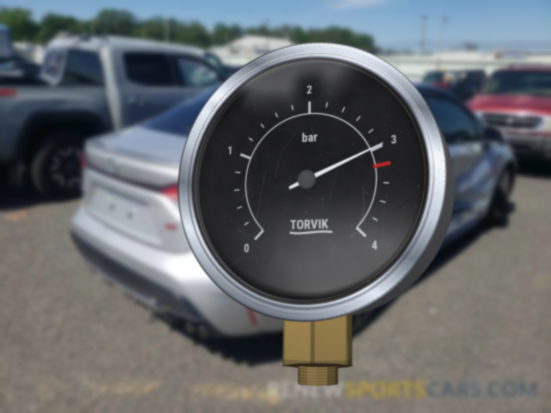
3 bar
